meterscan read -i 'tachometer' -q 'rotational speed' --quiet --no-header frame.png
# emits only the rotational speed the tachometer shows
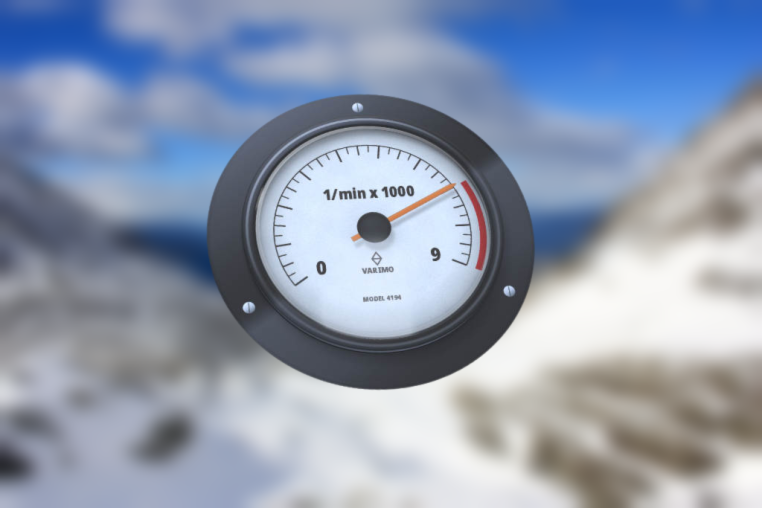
7000 rpm
